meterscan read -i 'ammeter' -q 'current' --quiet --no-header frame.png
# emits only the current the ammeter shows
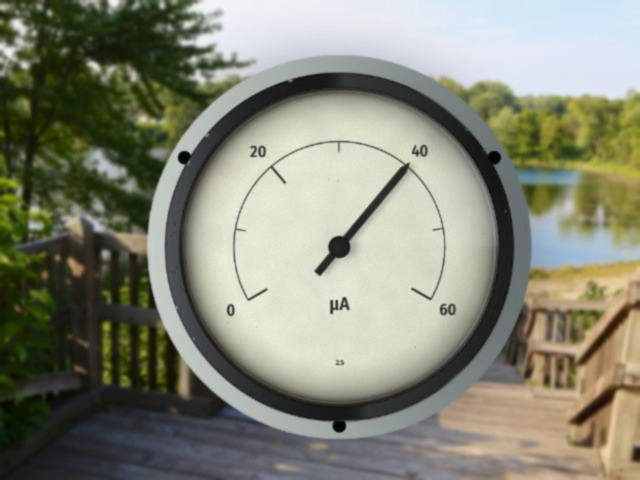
40 µA
